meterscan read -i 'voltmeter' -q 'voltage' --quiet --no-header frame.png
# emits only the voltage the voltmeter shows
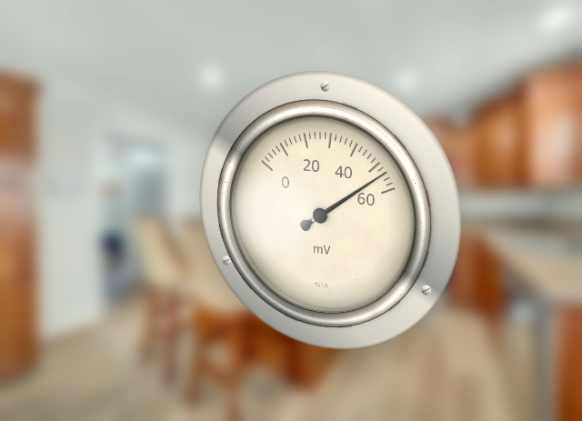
54 mV
